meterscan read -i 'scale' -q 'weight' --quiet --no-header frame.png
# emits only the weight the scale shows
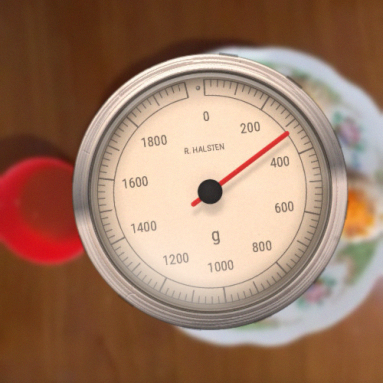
320 g
